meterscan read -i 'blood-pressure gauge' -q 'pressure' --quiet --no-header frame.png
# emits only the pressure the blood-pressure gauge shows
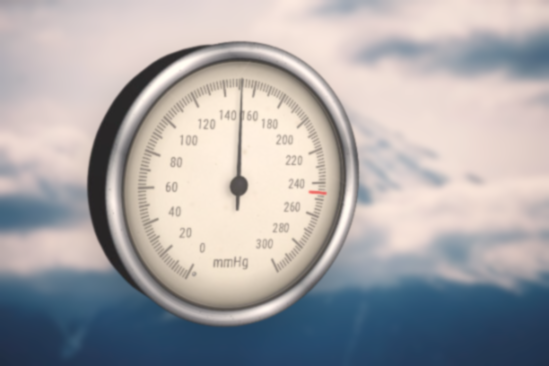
150 mmHg
